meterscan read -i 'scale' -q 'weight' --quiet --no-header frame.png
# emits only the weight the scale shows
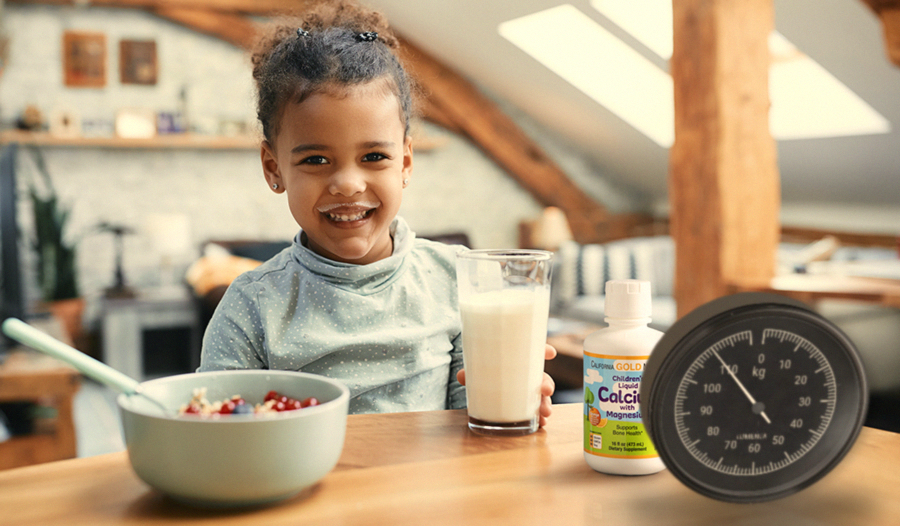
110 kg
